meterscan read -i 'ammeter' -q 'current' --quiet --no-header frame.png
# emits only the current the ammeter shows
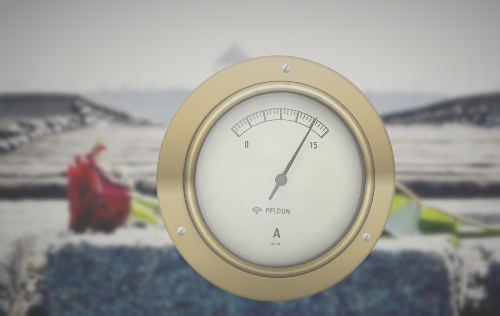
12.5 A
